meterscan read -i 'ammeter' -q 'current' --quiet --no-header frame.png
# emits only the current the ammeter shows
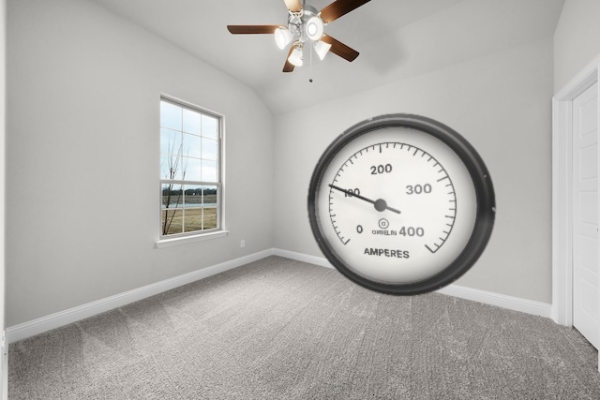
100 A
